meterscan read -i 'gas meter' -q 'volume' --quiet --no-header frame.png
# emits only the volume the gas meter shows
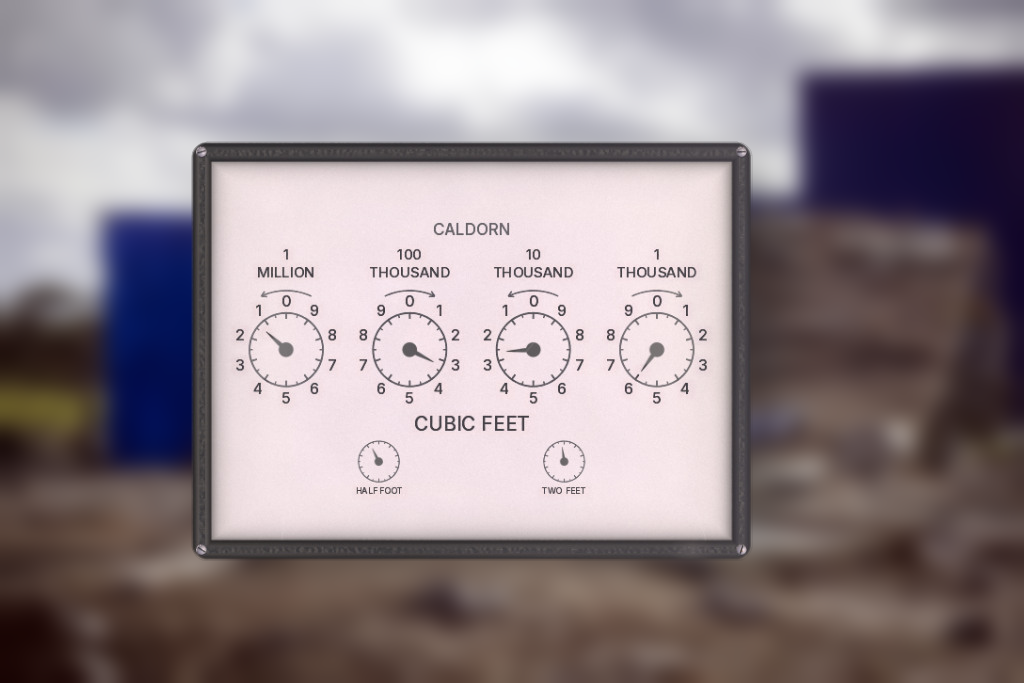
132600 ft³
